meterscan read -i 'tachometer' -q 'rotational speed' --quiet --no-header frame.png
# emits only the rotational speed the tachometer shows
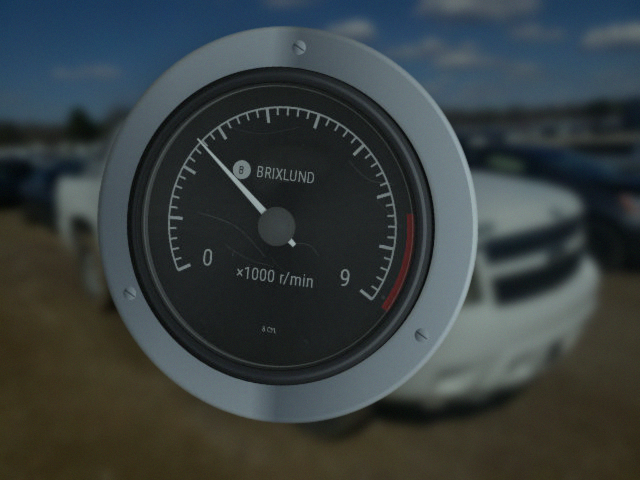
2600 rpm
